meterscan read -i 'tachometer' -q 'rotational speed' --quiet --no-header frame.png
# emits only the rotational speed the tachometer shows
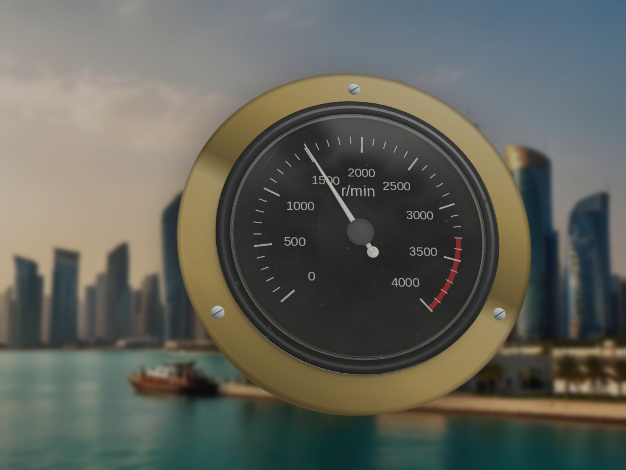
1500 rpm
